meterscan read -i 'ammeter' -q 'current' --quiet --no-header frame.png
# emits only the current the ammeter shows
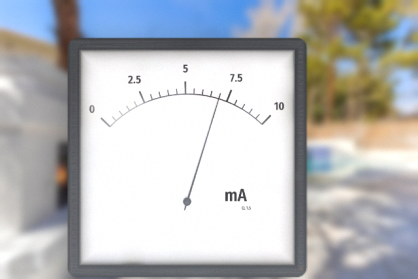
7 mA
